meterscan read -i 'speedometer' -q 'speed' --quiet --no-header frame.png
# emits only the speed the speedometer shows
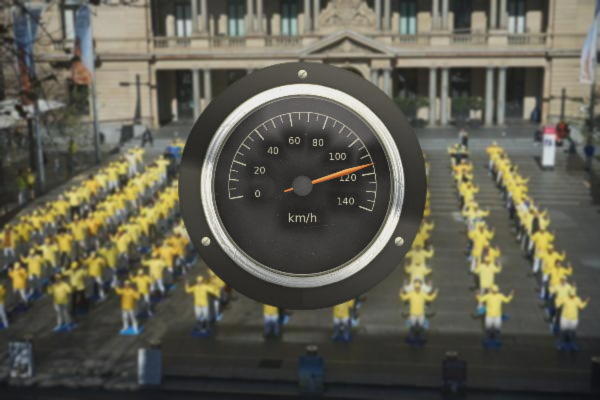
115 km/h
